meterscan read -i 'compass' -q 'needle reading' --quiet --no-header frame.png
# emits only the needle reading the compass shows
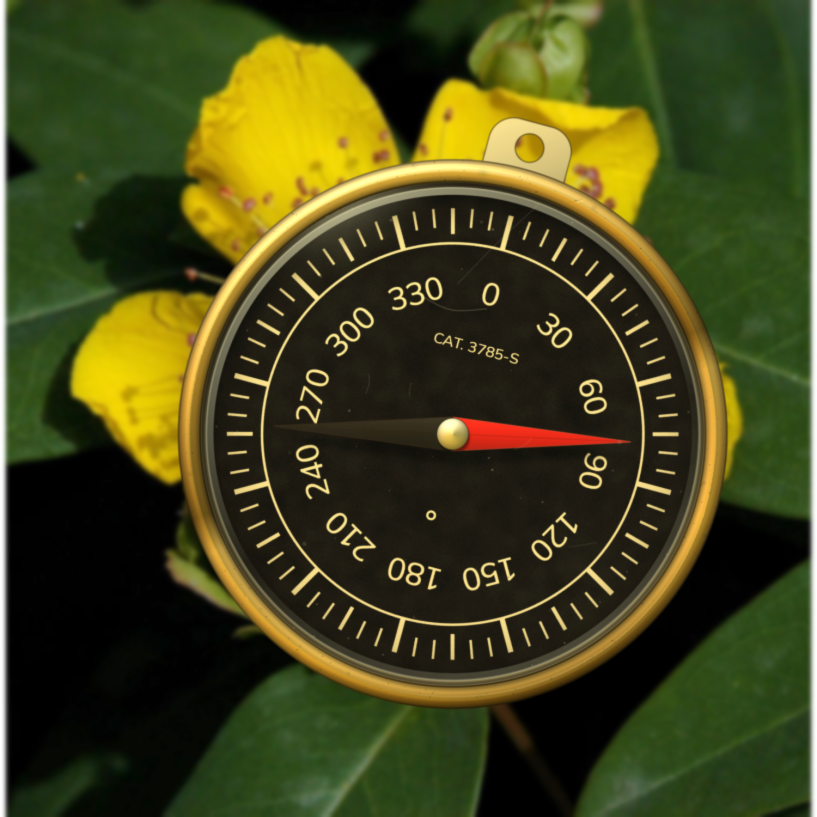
77.5 °
